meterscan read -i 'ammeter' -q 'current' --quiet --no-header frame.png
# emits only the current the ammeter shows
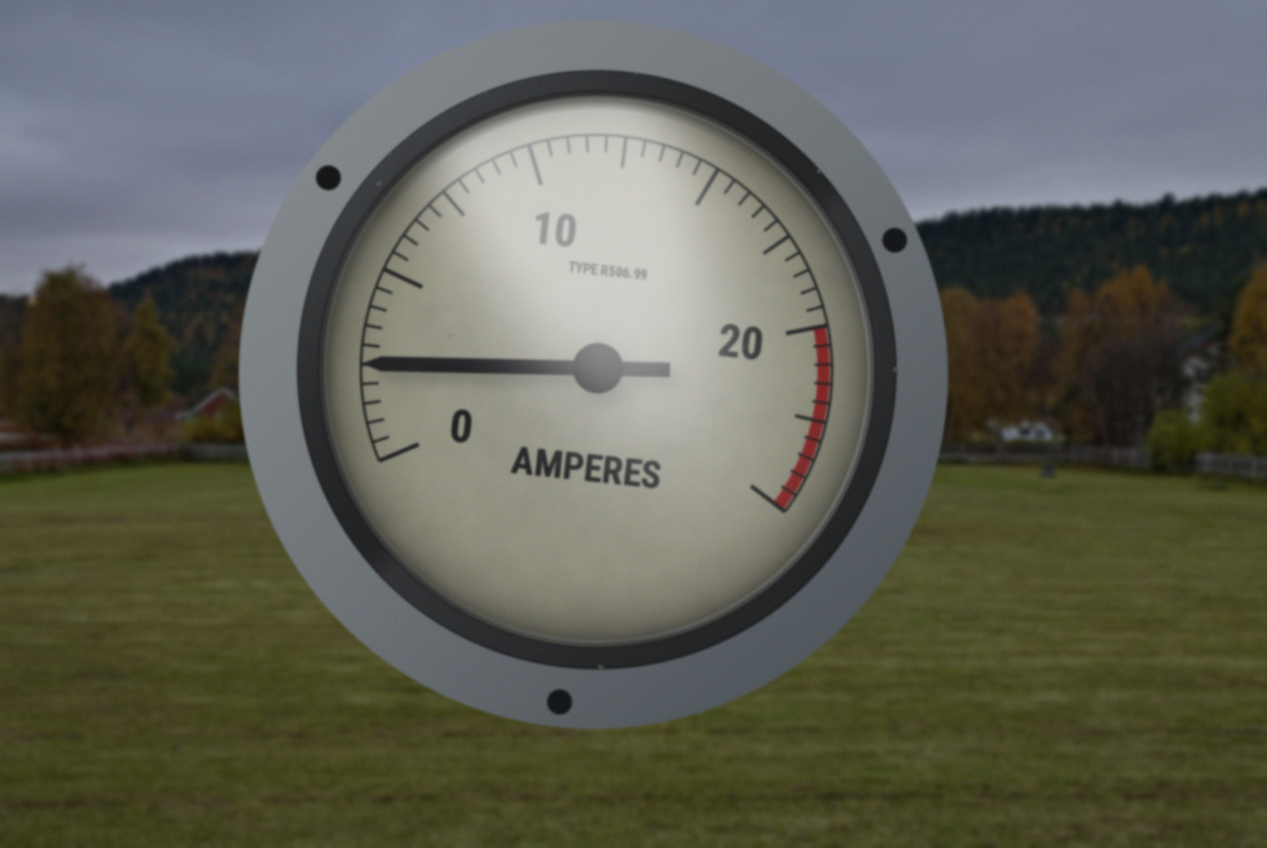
2.5 A
